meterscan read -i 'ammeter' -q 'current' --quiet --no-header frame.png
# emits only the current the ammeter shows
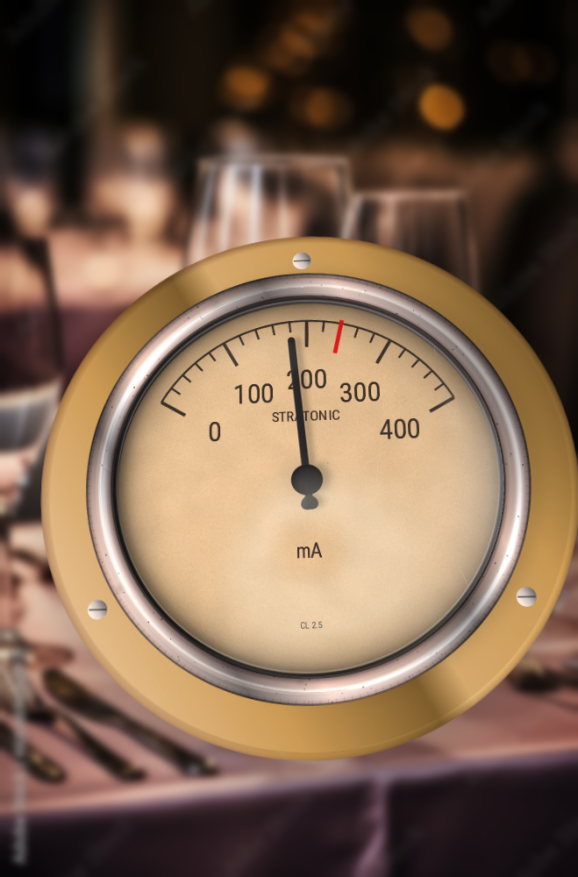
180 mA
